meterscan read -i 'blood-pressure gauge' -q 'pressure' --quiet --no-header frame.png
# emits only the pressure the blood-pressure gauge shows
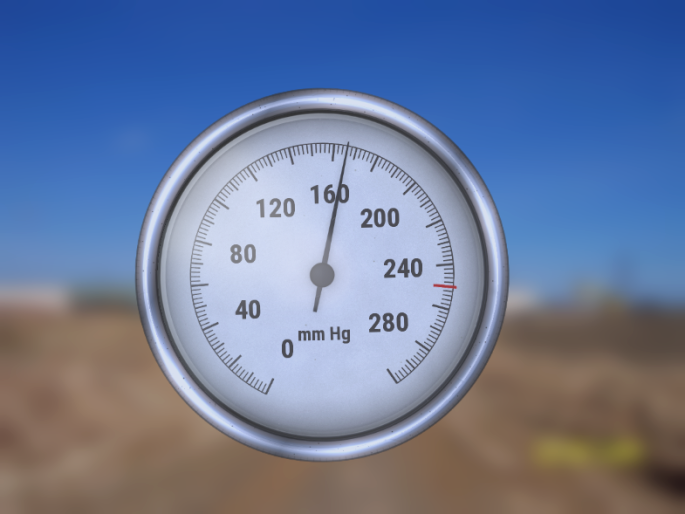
166 mmHg
